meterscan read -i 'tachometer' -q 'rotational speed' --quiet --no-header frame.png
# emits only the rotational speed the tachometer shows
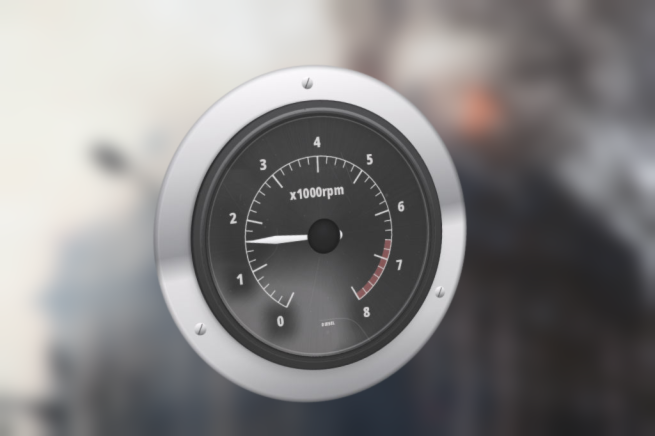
1600 rpm
